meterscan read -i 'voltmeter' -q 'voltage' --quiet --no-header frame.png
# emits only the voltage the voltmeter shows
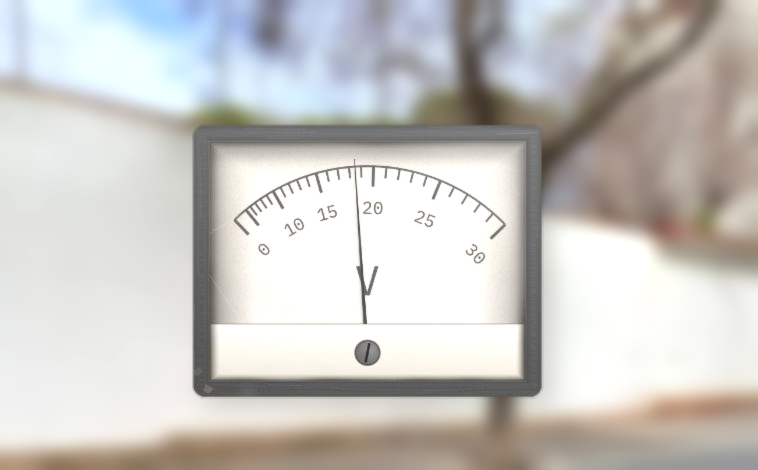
18.5 V
